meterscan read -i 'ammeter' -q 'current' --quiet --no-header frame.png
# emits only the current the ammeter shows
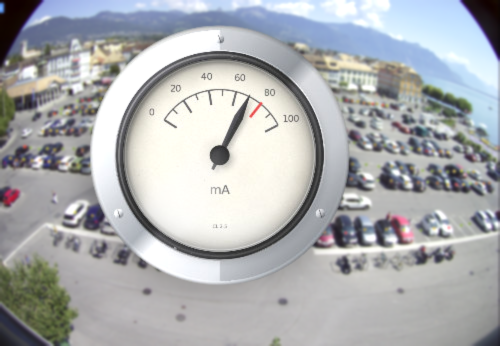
70 mA
